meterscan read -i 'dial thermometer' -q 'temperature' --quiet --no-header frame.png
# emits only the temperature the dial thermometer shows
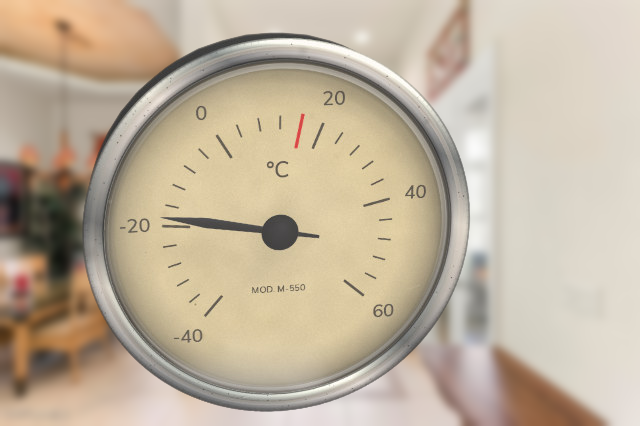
-18 °C
